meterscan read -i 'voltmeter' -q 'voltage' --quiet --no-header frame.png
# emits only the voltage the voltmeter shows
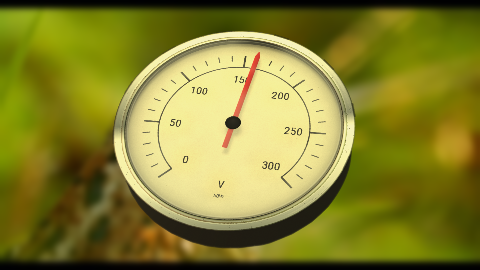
160 V
